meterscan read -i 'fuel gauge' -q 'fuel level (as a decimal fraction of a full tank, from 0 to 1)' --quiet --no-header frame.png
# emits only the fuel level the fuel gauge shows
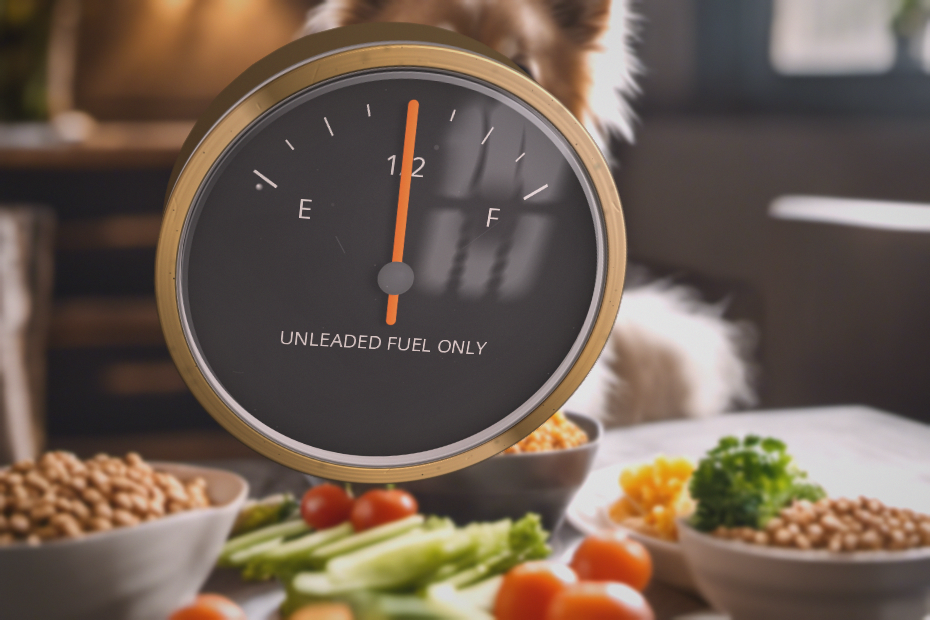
0.5
